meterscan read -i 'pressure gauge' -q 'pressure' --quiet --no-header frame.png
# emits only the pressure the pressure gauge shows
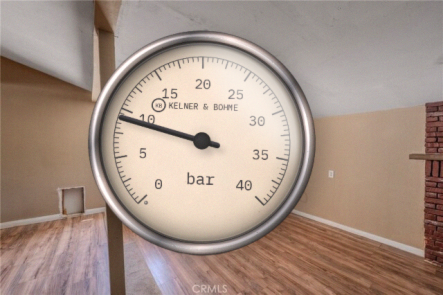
9 bar
